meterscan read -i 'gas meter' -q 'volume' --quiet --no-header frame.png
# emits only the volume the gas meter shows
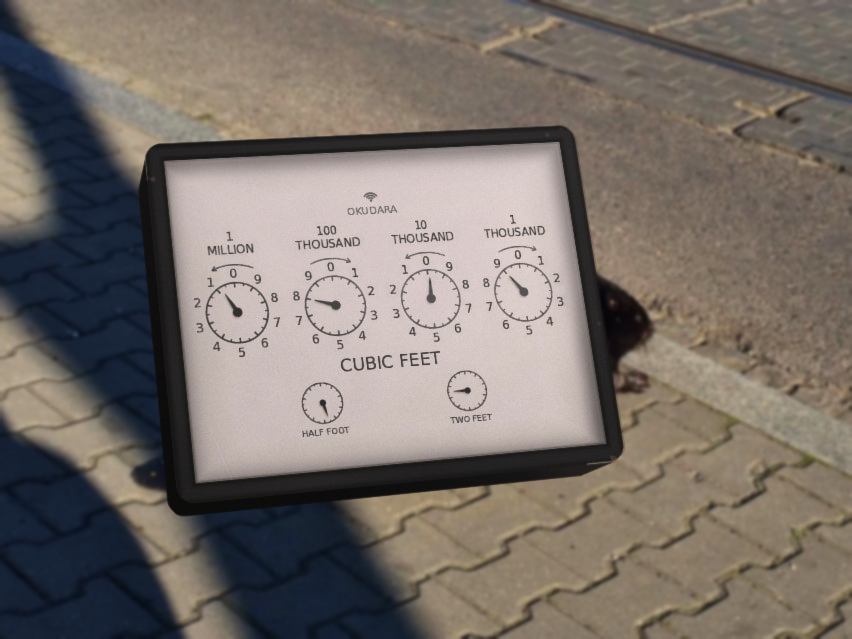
79900 ft³
